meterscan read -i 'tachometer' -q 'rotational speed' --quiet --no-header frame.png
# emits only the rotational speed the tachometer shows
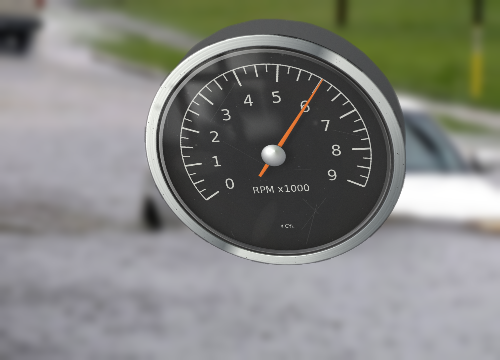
6000 rpm
